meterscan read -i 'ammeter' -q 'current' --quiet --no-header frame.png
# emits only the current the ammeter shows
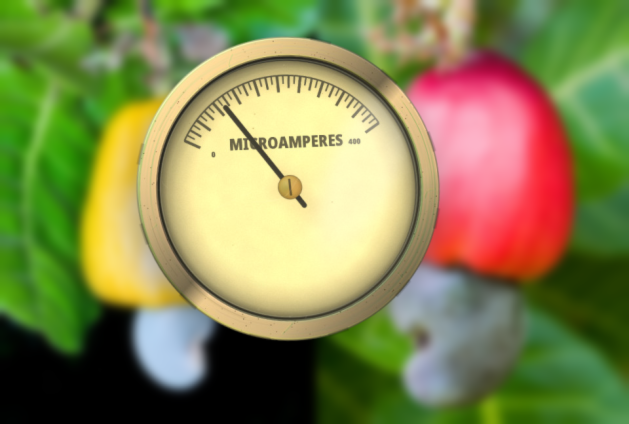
90 µA
